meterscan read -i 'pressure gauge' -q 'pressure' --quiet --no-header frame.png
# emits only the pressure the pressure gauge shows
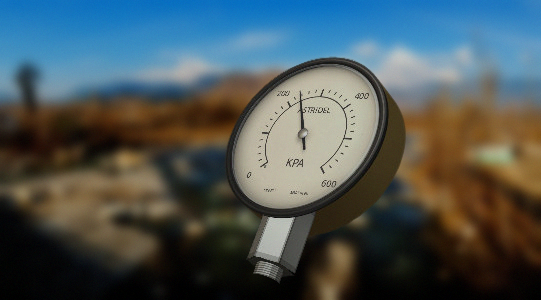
240 kPa
